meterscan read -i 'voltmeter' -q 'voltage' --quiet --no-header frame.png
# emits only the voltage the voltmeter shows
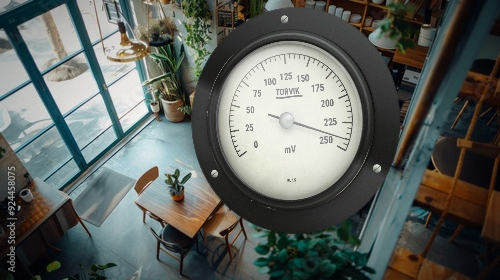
240 mV
